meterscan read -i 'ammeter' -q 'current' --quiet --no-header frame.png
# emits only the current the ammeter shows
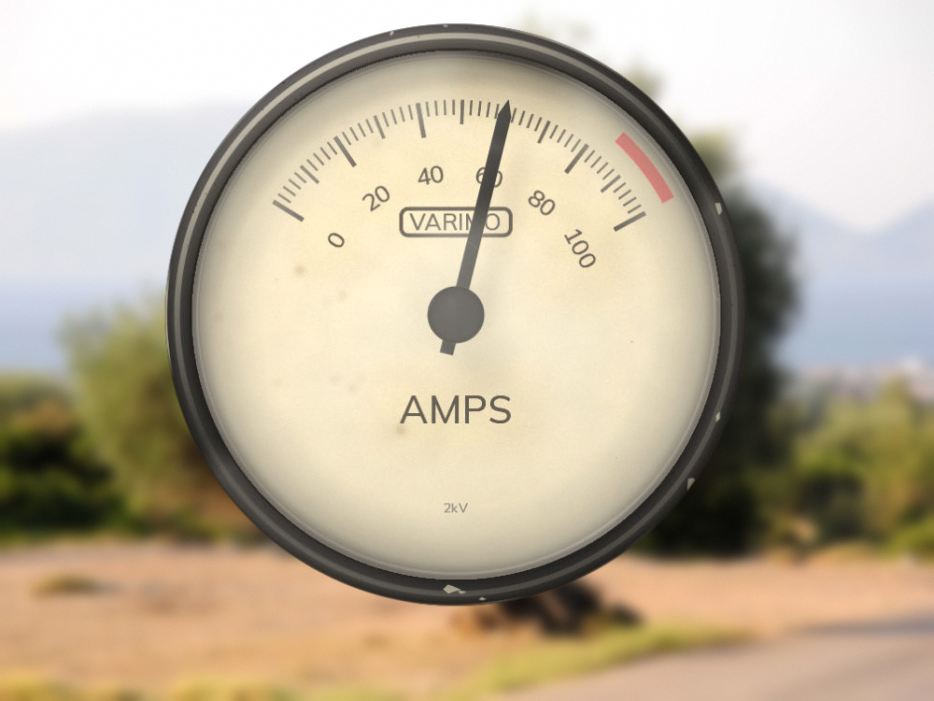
60 A
